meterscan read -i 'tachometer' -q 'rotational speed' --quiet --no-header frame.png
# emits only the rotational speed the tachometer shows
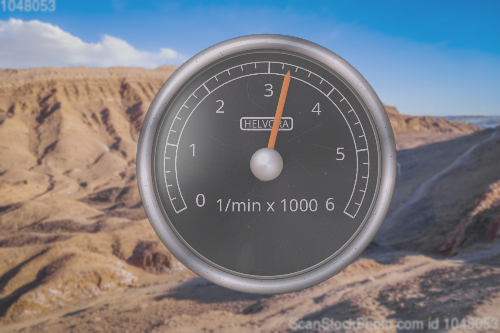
3300 rpm
